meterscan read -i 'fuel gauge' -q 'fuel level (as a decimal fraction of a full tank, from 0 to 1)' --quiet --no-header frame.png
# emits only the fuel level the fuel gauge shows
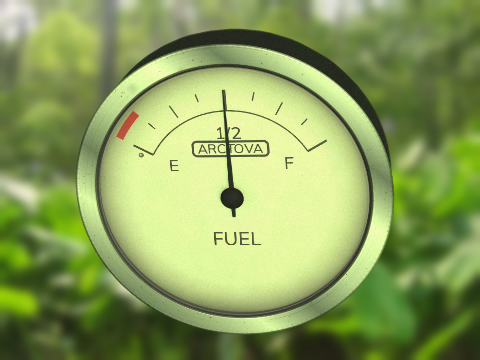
0.5
